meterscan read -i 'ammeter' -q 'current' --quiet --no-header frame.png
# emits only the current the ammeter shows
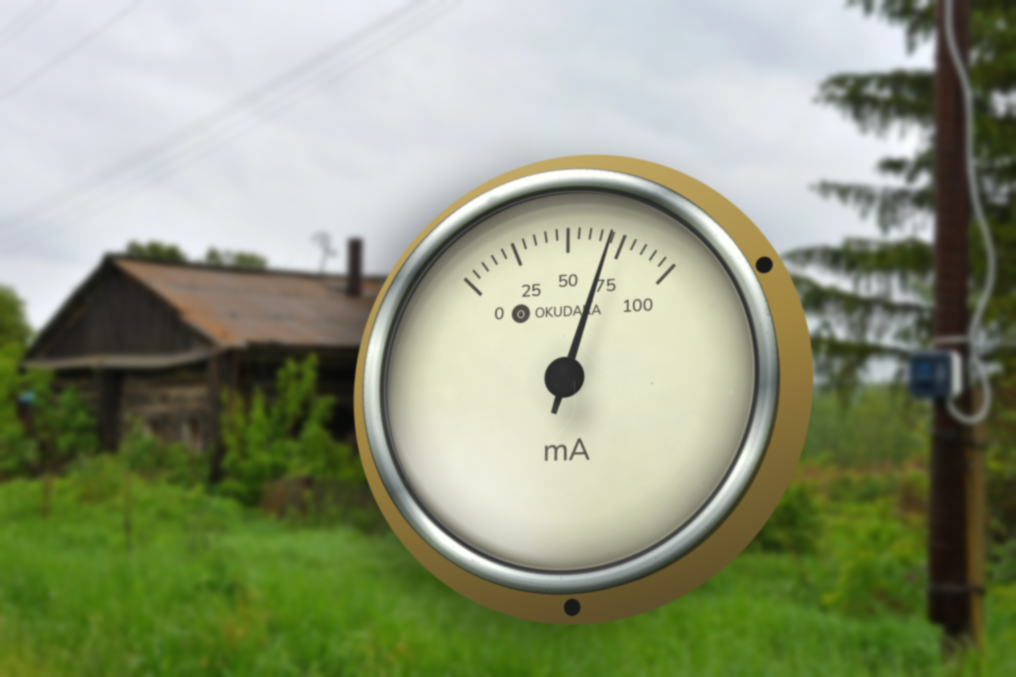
70 mA
